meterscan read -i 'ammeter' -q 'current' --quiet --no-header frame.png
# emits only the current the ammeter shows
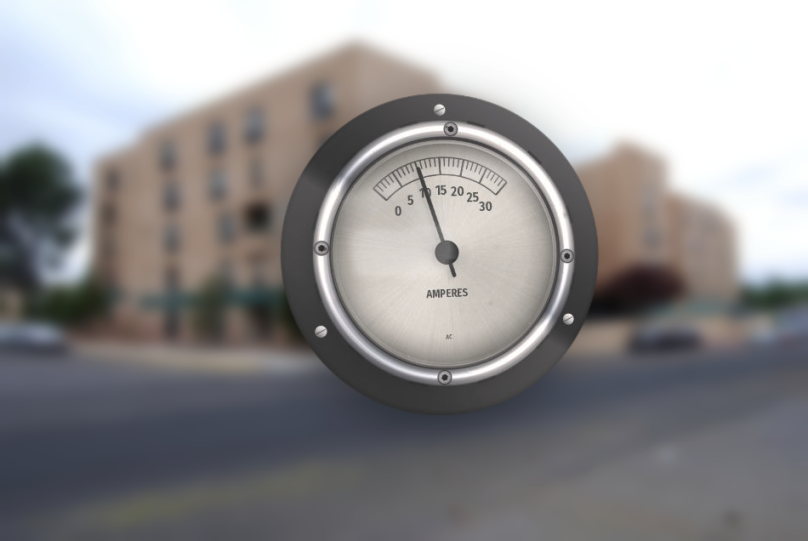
10 A
